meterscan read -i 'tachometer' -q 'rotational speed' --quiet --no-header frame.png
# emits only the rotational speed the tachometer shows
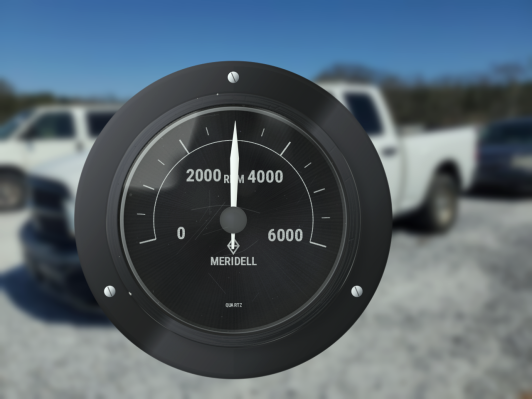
3000 rpm
